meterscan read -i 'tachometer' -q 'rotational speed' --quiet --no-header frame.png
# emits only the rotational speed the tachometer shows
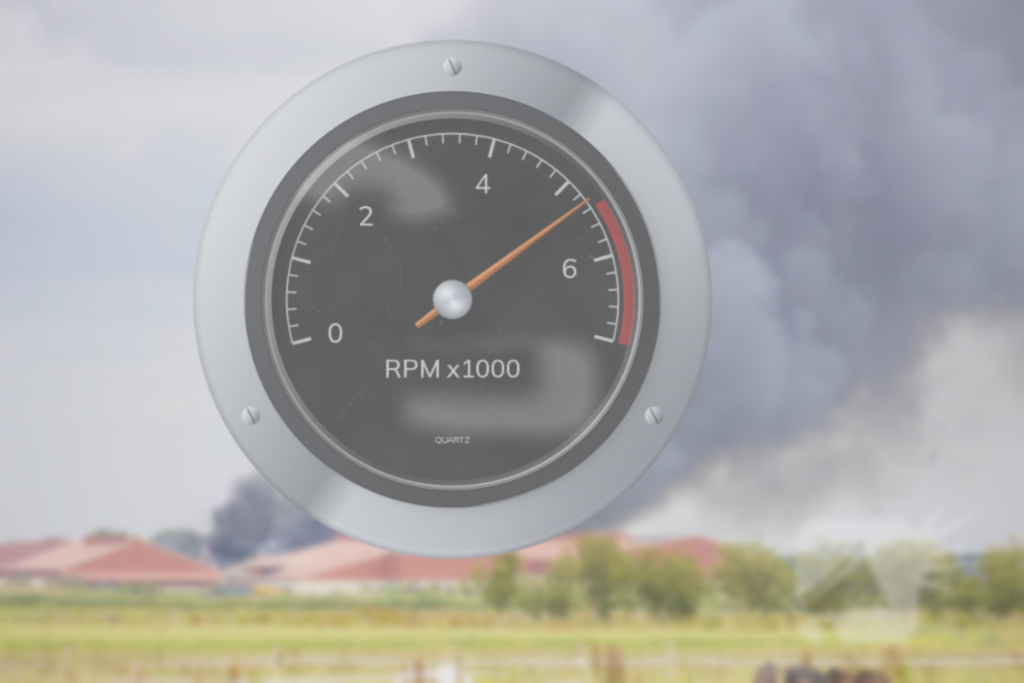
5300 rpm
